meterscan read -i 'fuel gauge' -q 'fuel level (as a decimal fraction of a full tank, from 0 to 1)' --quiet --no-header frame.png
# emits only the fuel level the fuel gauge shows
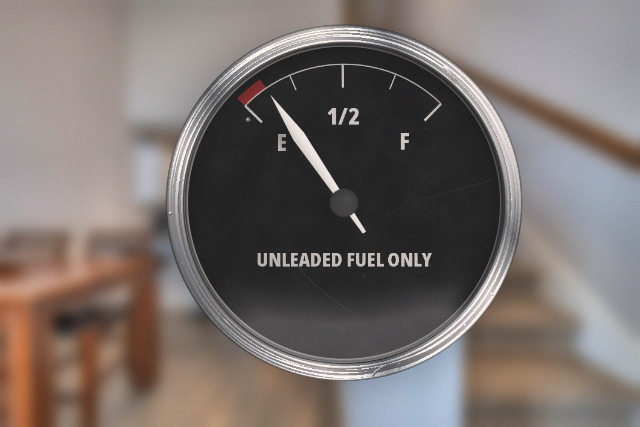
0.125
